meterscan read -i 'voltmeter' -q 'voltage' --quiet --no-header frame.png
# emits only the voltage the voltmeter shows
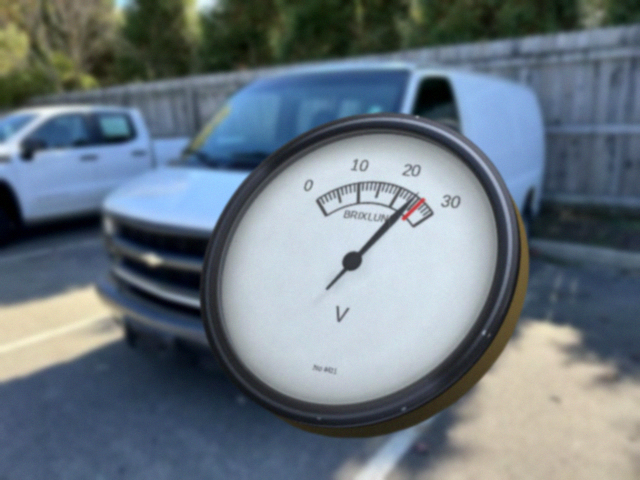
25 V
